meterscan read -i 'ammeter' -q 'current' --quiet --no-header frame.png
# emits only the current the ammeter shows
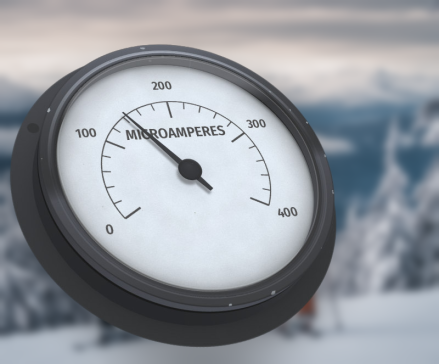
140 µA
